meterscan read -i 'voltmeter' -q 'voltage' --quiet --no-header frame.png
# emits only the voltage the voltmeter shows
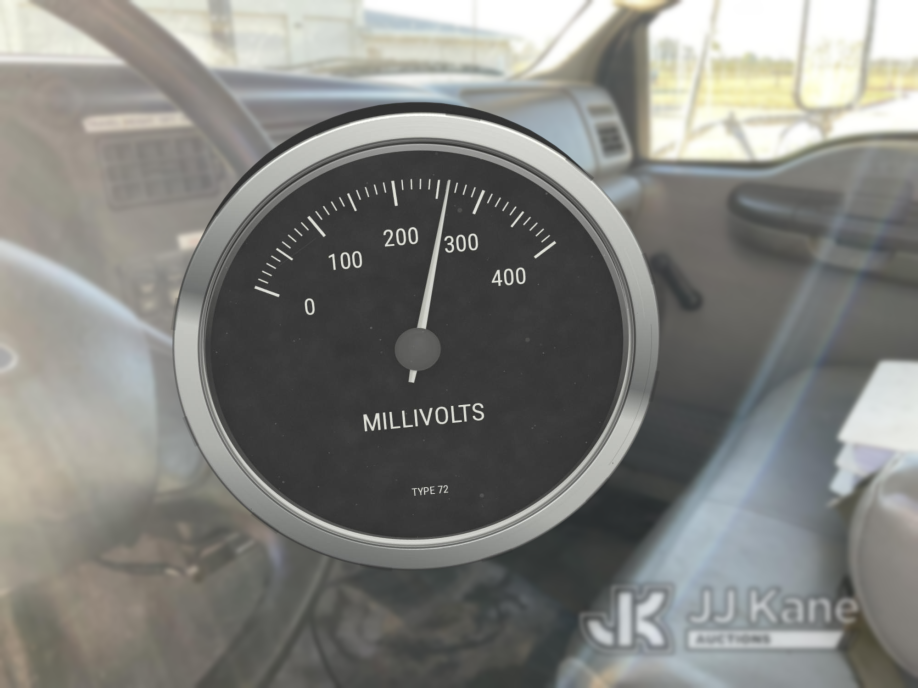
260 mV
